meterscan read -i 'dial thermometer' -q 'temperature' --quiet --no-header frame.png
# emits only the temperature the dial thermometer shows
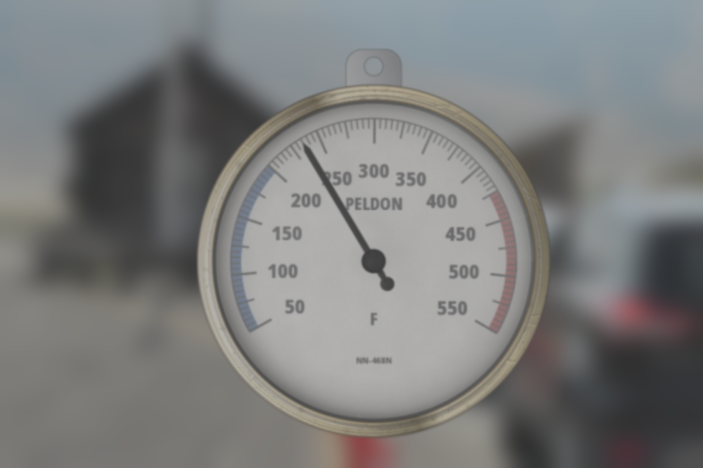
235 °F
